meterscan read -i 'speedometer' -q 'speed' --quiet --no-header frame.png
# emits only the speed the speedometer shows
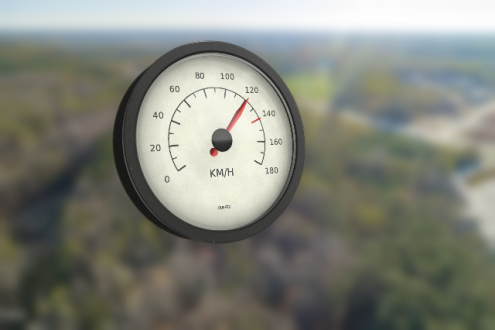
120 km/h
